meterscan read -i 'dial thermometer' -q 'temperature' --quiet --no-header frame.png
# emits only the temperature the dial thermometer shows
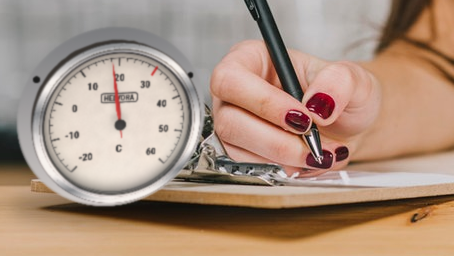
18 °C
